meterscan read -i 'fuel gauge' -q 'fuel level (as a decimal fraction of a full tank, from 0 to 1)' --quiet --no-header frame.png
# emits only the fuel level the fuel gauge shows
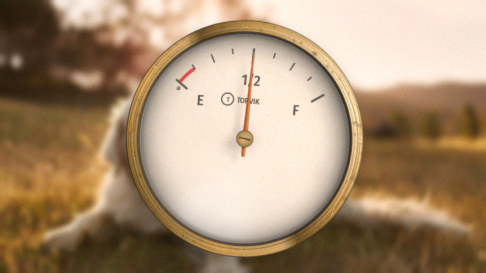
0.5
